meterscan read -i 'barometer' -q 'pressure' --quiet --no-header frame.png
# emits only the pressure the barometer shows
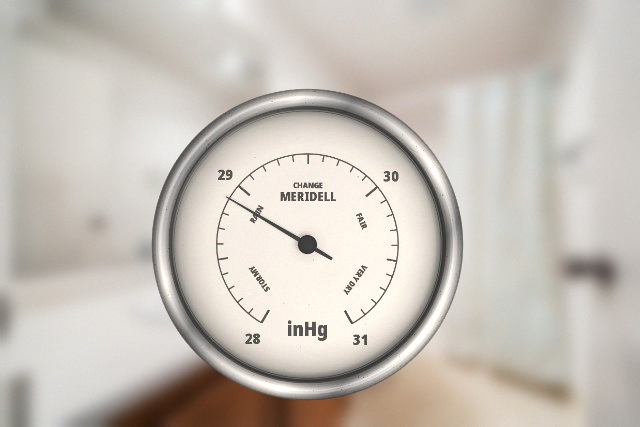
28.9 inHg
